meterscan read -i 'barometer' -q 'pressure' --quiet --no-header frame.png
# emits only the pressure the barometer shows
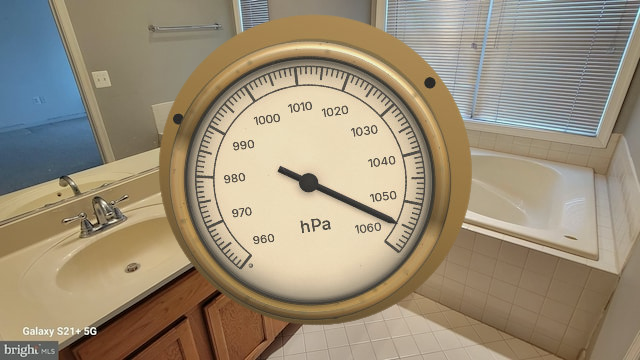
1055 hPa
